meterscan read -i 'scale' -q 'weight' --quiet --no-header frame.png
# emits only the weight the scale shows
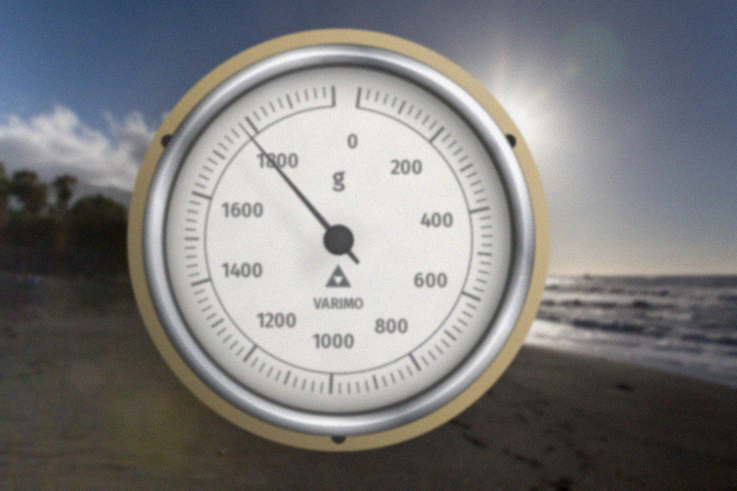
1780 g
